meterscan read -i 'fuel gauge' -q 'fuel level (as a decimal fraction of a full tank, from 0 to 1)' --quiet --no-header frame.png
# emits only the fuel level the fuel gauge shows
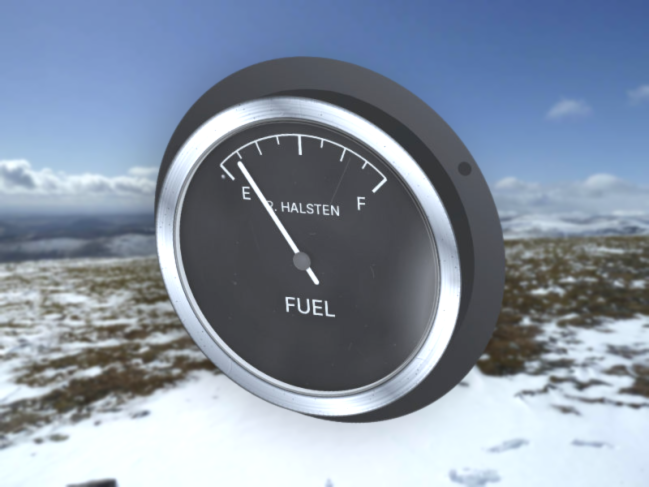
0.125
